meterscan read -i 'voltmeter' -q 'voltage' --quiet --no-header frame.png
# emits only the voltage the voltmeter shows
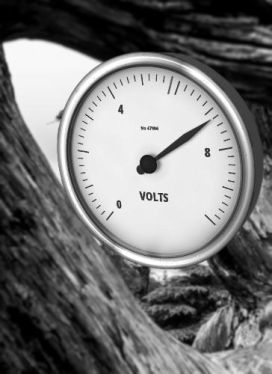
7.2 V
